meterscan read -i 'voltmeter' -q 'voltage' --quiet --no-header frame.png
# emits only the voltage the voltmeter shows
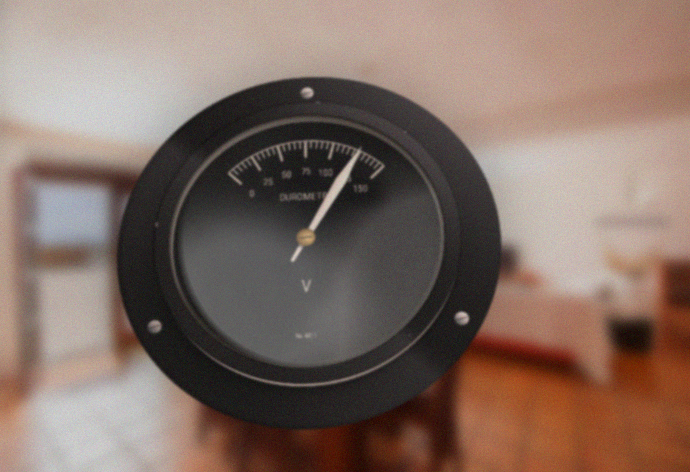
125 V
